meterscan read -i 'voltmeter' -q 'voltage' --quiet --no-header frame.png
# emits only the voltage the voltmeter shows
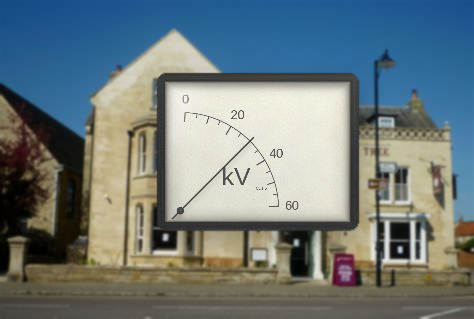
30 kV
